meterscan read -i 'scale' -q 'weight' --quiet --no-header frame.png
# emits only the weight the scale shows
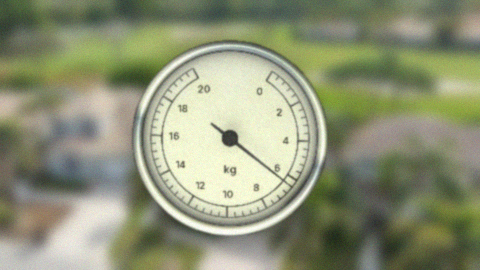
6.4 kg
